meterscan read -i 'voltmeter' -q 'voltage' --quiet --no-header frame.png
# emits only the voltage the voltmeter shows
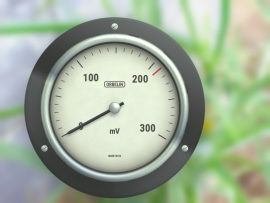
0 mV
